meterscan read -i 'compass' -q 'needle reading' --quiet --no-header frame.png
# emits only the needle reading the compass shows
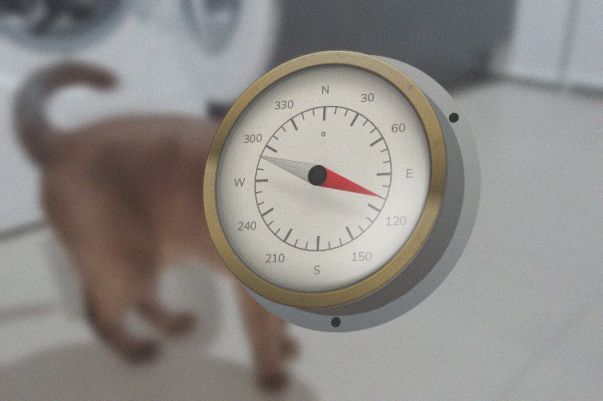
110 °
